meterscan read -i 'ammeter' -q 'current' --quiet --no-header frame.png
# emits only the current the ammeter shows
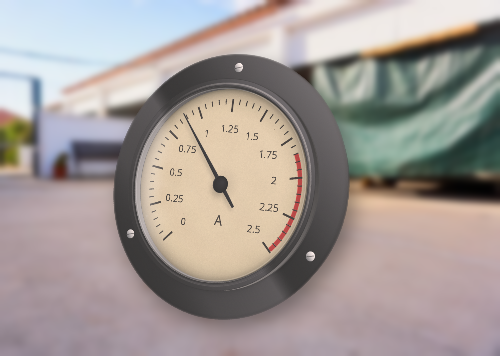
0.9 A
